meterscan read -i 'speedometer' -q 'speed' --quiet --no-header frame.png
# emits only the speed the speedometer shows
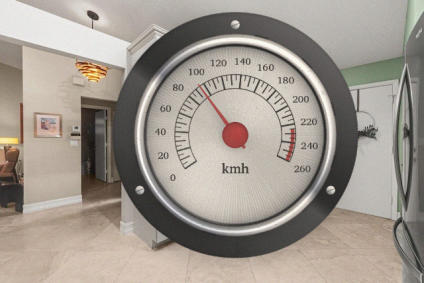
95 km/h
